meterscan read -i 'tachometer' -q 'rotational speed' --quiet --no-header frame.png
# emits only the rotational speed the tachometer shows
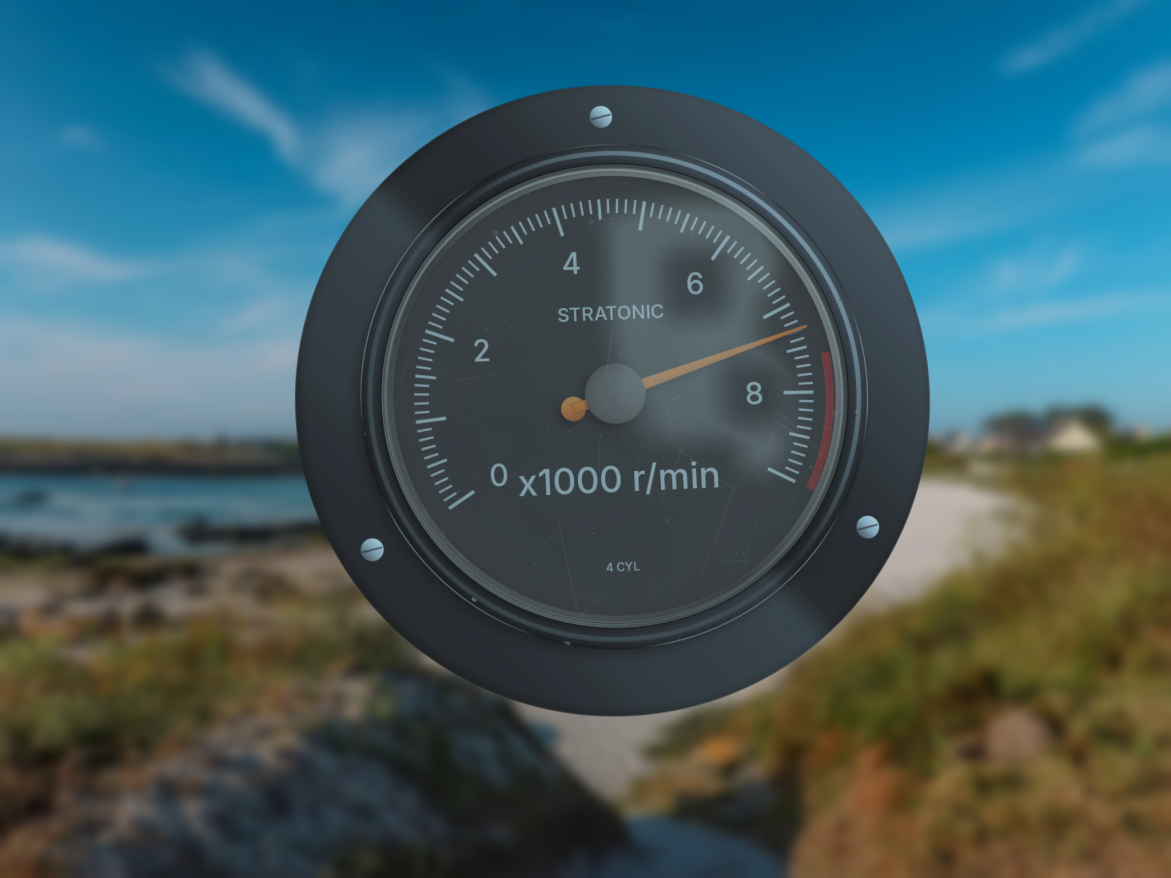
7300 rpm
